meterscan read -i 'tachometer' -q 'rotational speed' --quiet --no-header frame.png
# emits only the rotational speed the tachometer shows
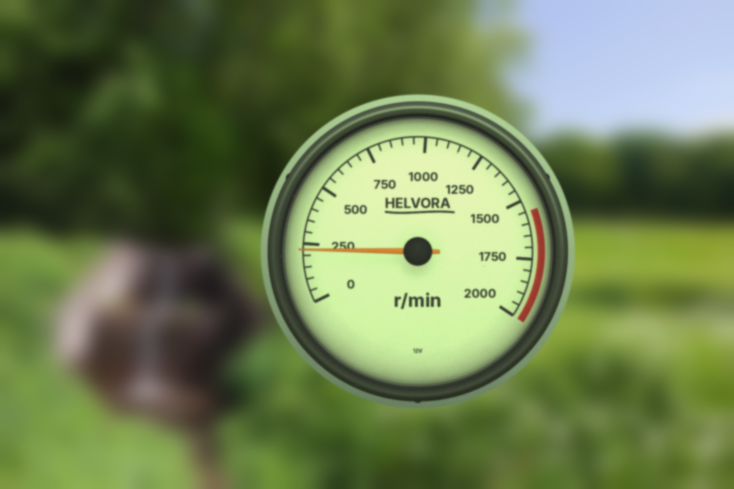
225 rpm
